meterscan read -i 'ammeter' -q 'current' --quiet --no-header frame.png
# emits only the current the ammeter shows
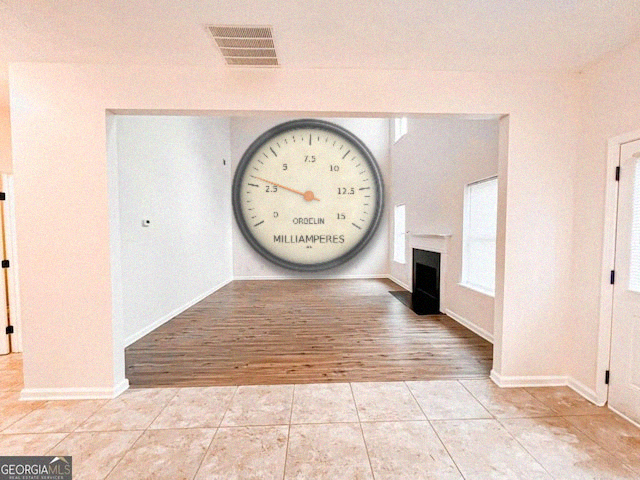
3 mA
